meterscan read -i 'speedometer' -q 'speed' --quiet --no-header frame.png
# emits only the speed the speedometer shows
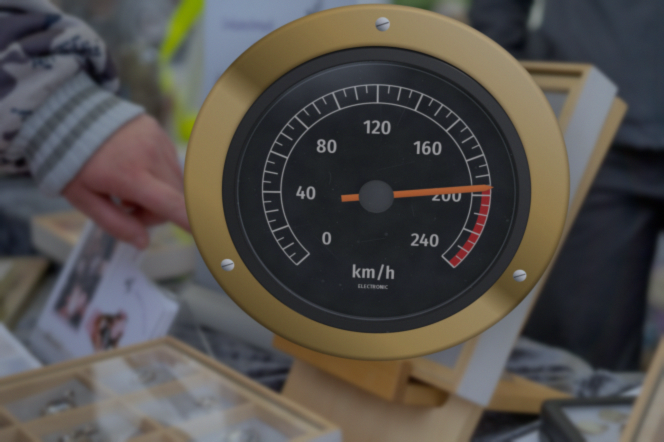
195 km/h
